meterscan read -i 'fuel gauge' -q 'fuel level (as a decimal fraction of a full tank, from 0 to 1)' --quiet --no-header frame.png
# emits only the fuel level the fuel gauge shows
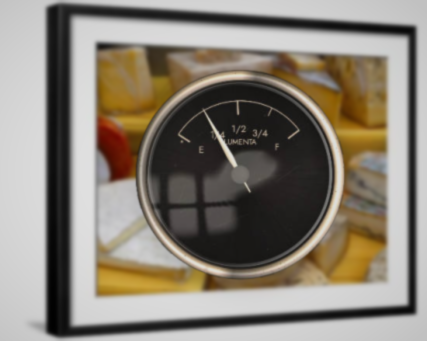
0.25
